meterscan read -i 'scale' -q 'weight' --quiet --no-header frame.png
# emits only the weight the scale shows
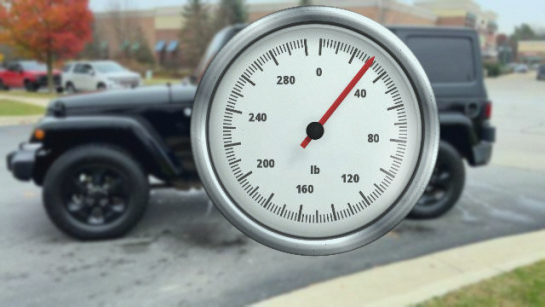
30 lb
